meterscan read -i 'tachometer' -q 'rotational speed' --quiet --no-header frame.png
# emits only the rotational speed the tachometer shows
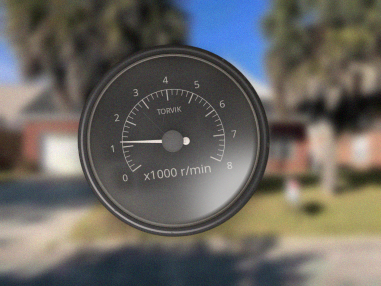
1200 rpm
